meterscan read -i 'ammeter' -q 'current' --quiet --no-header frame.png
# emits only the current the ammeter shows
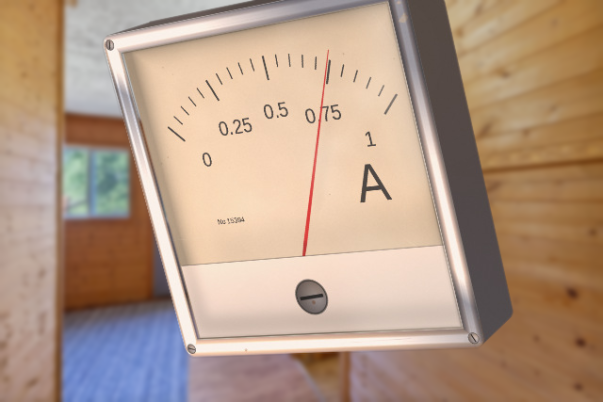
0.75 A
